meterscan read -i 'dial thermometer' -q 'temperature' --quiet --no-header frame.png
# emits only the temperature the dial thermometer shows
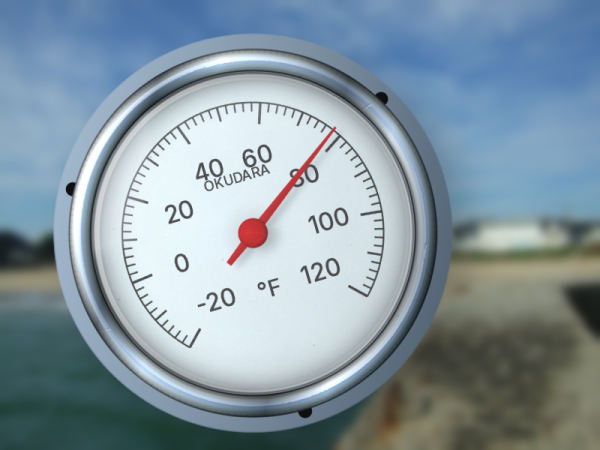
78 °F
